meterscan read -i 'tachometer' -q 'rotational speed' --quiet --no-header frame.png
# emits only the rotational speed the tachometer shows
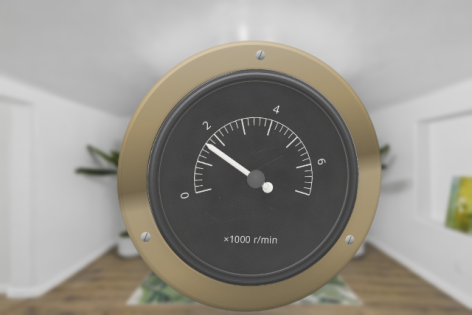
1600 rpm
